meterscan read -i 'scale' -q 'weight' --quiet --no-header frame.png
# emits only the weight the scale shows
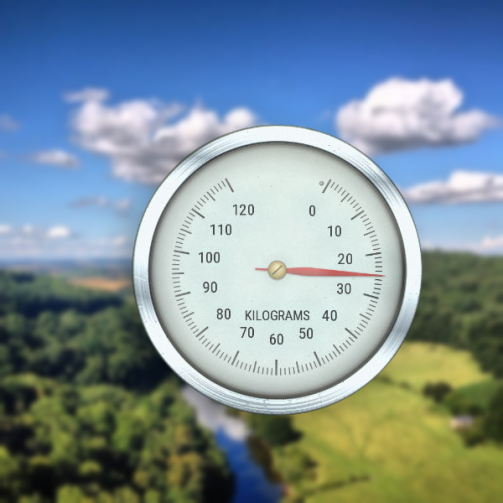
25 kg
